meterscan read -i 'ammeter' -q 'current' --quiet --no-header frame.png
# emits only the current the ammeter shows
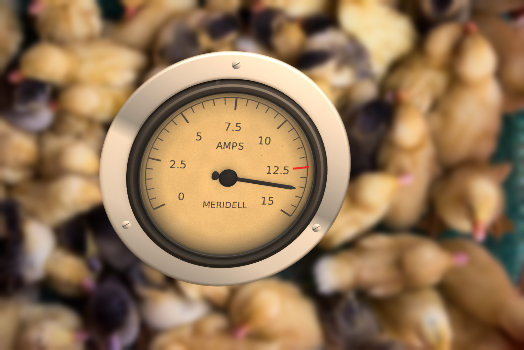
13.5 A
